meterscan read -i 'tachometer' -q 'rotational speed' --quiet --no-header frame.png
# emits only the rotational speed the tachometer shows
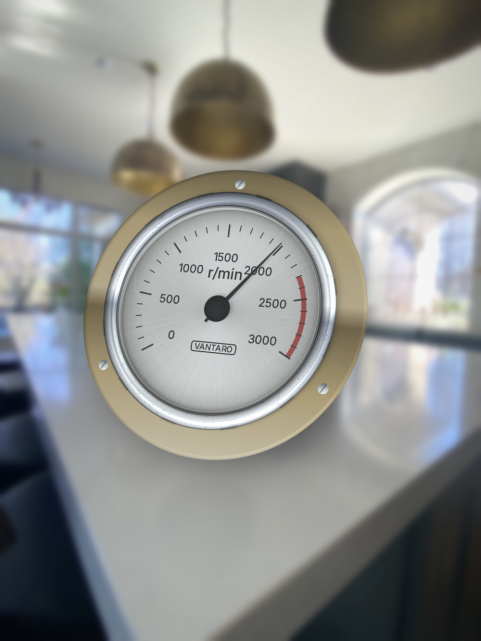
2000 rpm
